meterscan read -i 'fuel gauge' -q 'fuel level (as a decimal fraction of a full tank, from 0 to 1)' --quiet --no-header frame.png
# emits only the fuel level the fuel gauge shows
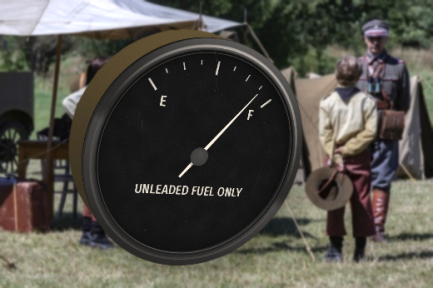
0.875
